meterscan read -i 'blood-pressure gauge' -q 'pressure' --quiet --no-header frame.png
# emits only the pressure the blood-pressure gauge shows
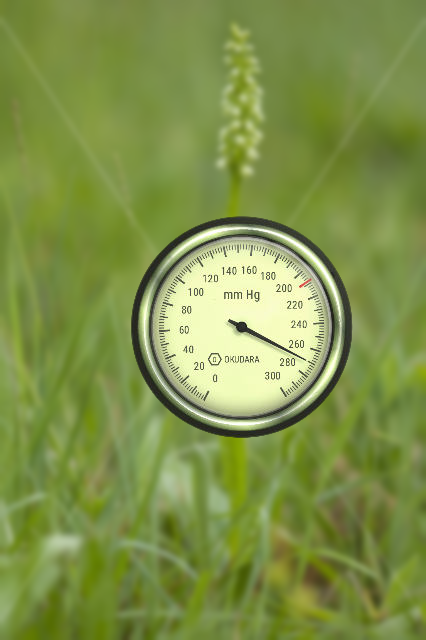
270 mmHg
